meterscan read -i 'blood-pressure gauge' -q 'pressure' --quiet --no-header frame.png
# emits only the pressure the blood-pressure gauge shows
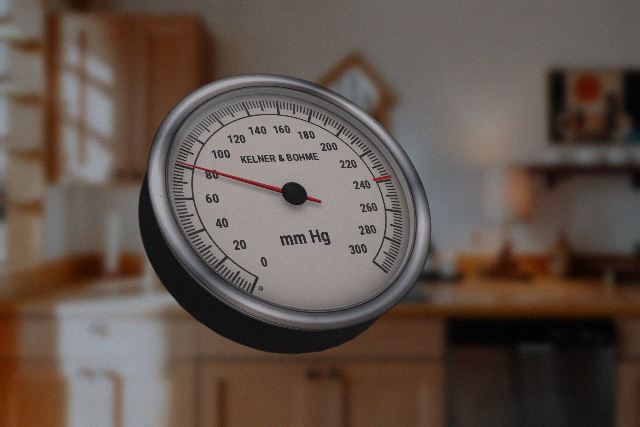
80 mmHg
